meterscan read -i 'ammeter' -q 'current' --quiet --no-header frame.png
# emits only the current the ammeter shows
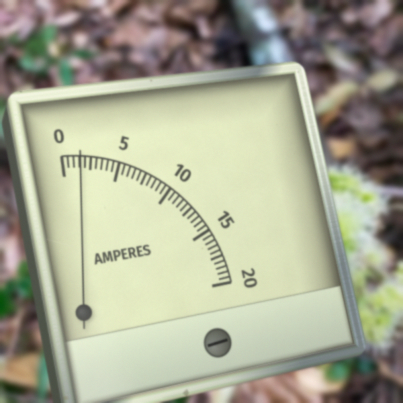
1.5 A
